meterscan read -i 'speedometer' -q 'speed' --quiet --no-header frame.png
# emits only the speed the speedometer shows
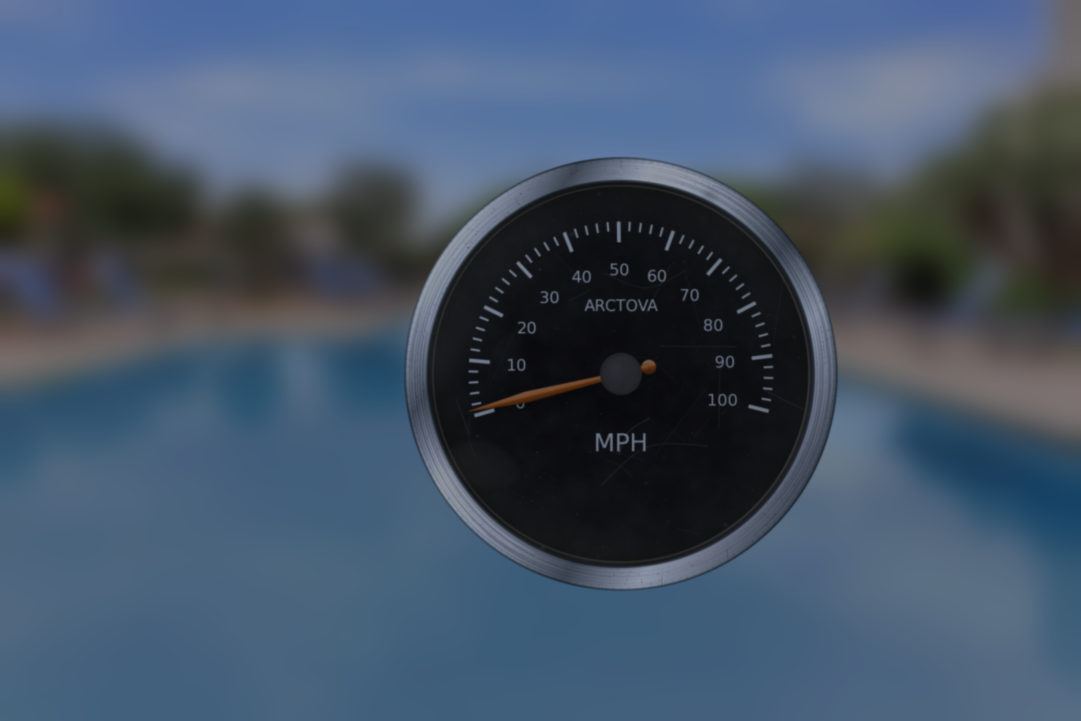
1 mph
